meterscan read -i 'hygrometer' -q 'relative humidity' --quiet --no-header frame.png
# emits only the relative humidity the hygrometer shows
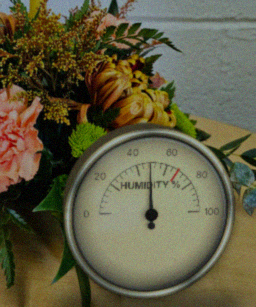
48 %
